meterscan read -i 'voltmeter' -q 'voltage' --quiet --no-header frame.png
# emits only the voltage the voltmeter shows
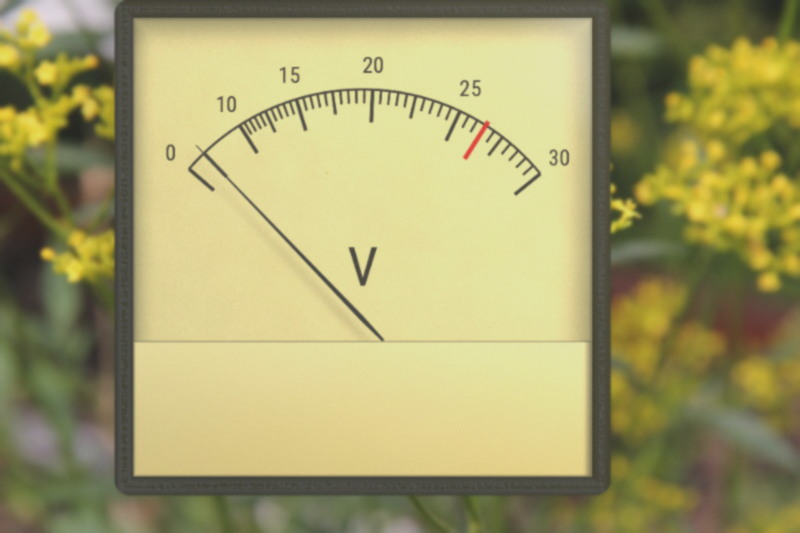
5 V
